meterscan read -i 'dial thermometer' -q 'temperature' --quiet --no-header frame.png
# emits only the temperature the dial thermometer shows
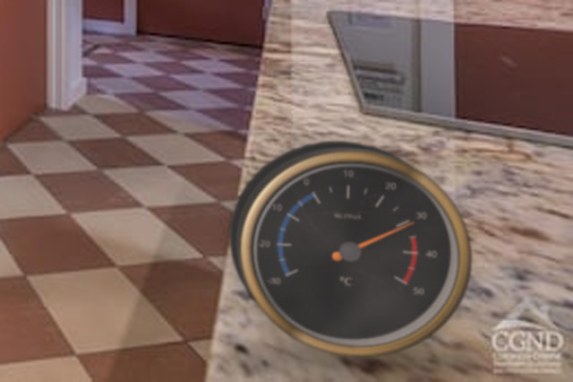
30 °C
